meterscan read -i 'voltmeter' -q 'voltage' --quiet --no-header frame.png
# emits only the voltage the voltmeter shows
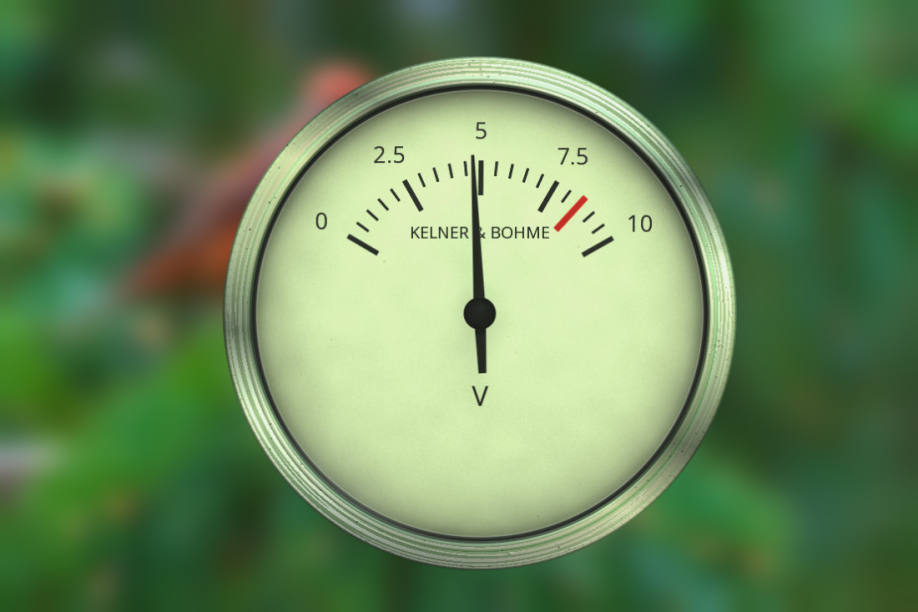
4.75 V
